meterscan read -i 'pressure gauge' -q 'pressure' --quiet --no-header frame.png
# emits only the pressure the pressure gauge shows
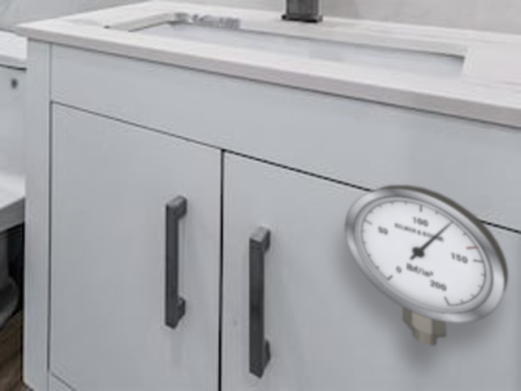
120 psi
